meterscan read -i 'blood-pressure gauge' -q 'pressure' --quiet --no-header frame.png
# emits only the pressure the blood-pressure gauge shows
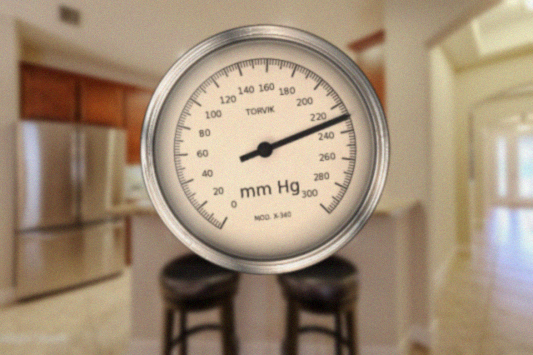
230 mmHg
